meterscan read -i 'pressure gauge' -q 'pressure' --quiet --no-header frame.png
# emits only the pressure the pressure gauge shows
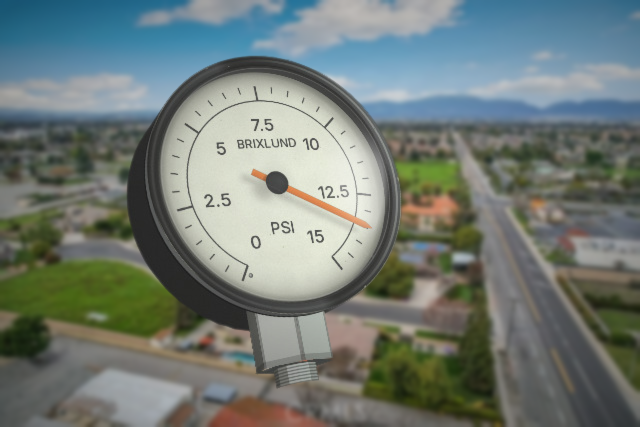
13.5 psi
